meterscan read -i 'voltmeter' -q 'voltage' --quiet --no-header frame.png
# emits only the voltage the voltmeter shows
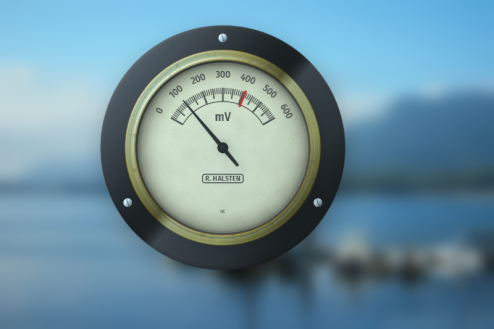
100 mV
